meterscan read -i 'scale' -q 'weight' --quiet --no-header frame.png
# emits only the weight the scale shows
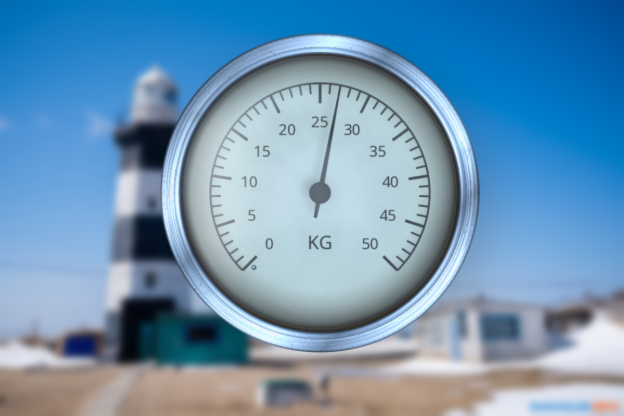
27 kg
